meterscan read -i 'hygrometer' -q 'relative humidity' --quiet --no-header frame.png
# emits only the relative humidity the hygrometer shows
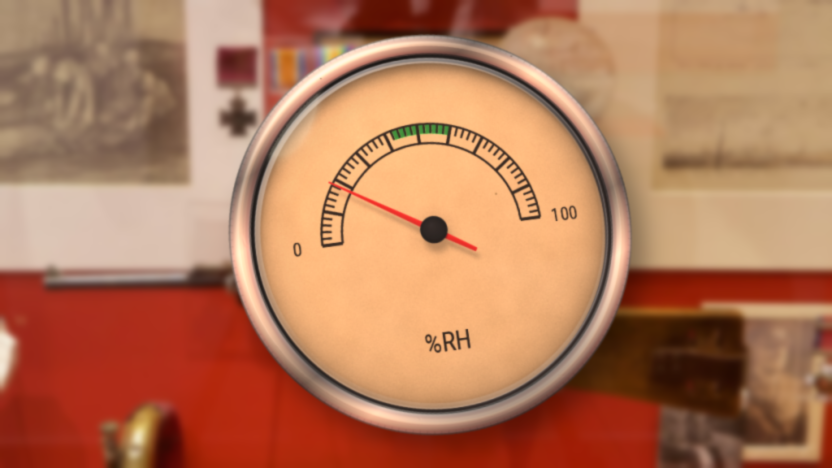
18 %
